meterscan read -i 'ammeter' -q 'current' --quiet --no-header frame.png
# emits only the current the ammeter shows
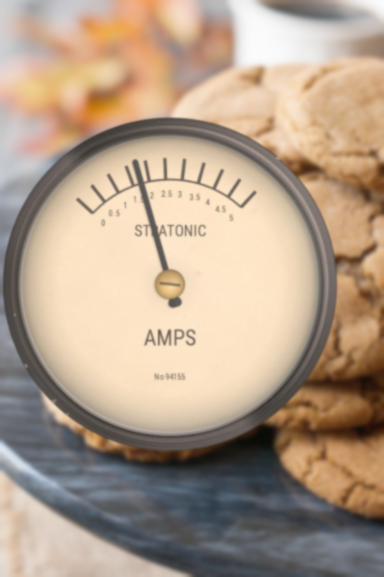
1.75 A
